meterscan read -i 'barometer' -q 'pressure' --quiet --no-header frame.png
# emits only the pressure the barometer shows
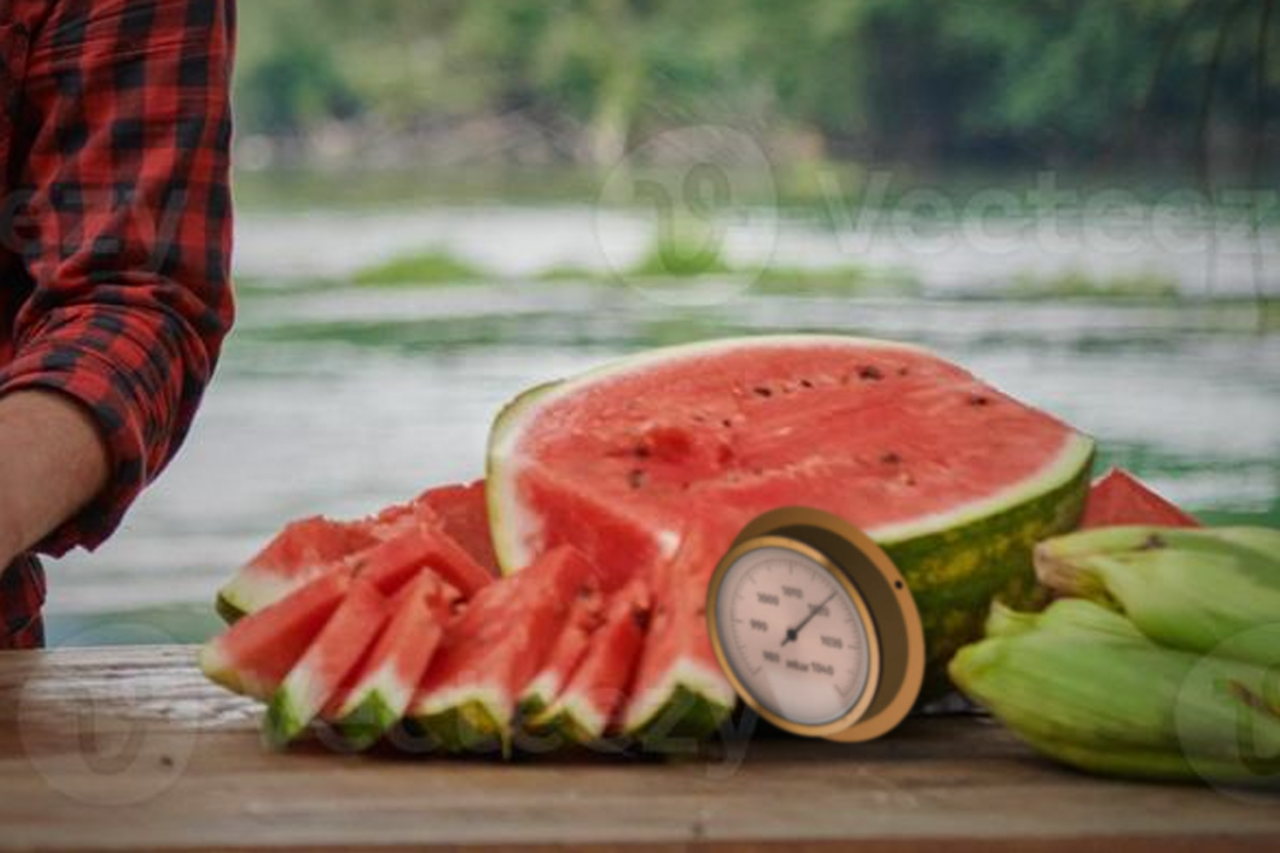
1020 mbar
